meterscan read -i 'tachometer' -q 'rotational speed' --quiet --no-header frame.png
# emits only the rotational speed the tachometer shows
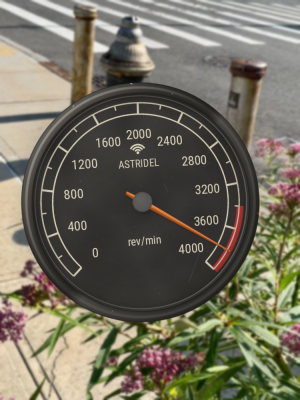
3800 rpm
